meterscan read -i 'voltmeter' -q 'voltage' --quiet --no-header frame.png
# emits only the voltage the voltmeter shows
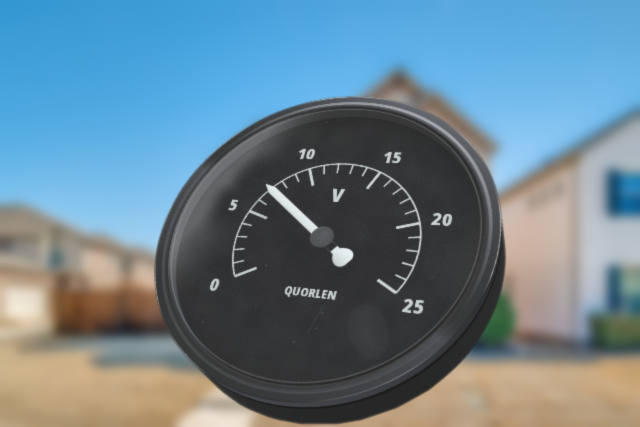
7 V
